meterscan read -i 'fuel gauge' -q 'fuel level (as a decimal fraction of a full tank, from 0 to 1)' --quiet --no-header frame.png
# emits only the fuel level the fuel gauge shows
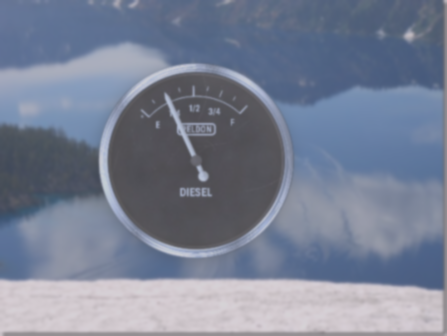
0.25
